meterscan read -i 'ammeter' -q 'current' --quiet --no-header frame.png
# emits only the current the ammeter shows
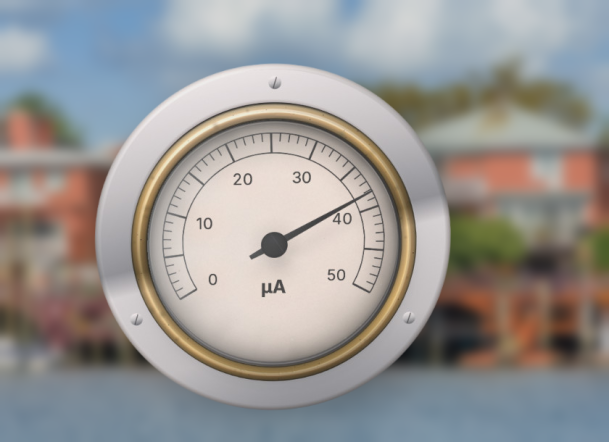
38 µA
